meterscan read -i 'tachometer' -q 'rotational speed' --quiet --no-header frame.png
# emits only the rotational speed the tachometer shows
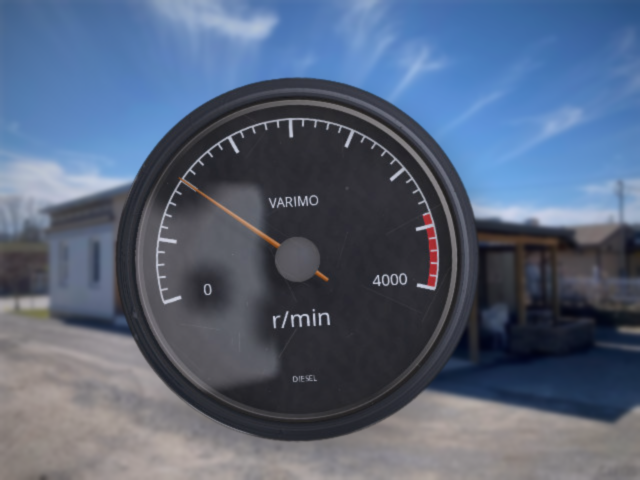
1000 rpm
